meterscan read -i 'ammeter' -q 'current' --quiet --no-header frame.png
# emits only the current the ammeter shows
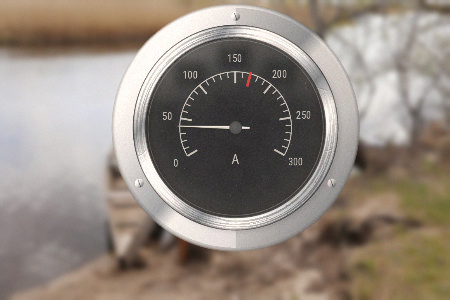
40 A
